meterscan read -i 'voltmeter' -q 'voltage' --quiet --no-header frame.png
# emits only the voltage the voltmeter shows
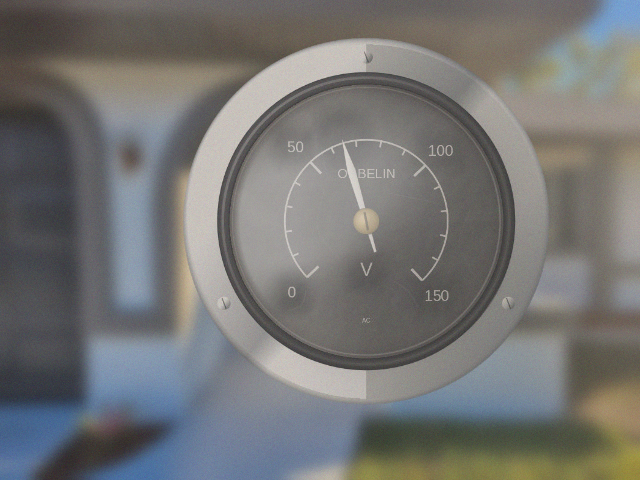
65 V
